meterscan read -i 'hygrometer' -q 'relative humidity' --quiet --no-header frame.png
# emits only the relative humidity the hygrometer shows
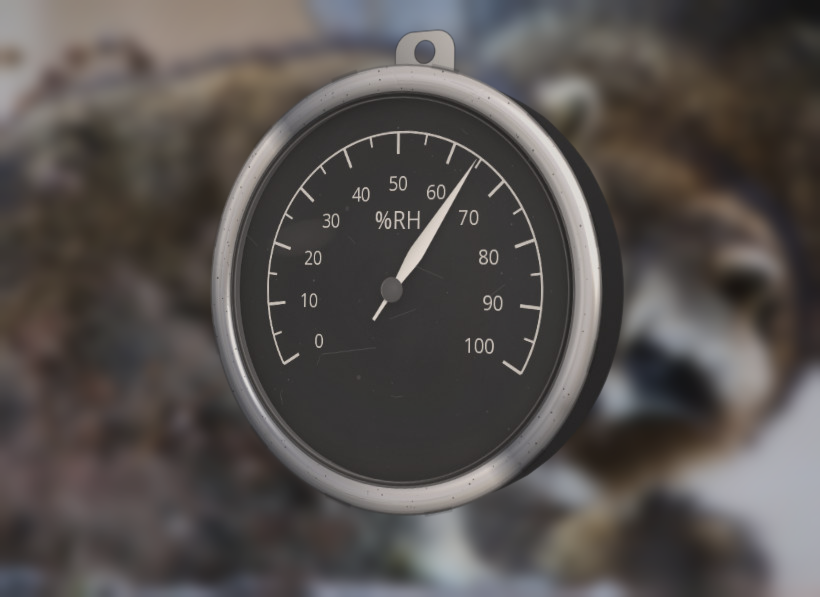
65 %
